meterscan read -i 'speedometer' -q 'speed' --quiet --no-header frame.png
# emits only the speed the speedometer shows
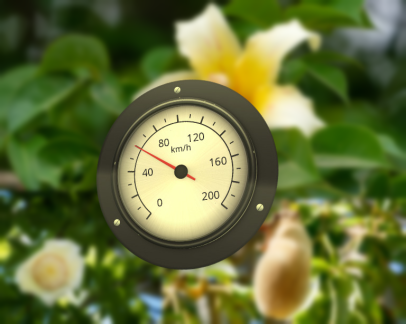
60 km/h
